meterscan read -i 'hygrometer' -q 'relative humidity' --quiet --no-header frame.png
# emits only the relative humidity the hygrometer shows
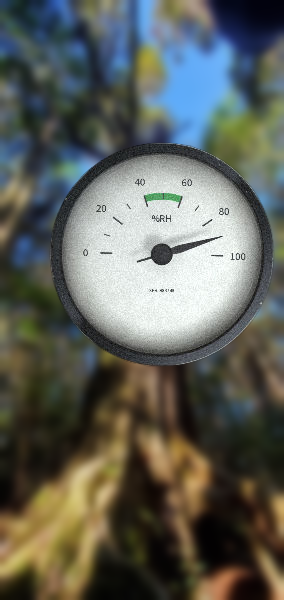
90 %
